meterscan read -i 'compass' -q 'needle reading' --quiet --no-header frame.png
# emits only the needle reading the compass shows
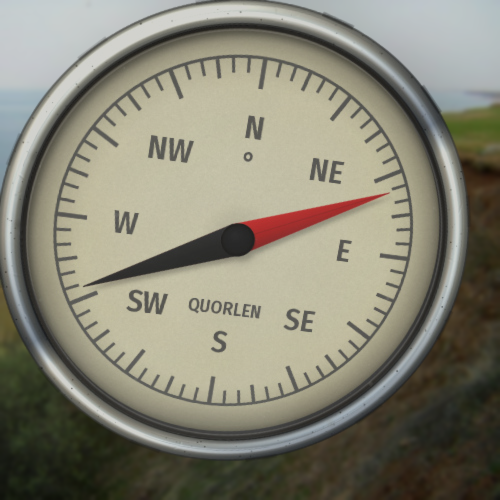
65 °
